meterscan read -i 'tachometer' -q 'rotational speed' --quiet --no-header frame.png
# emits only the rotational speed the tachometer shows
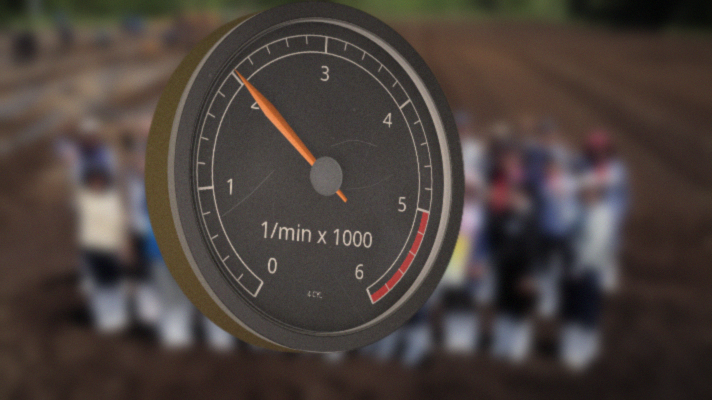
2000 rpm
